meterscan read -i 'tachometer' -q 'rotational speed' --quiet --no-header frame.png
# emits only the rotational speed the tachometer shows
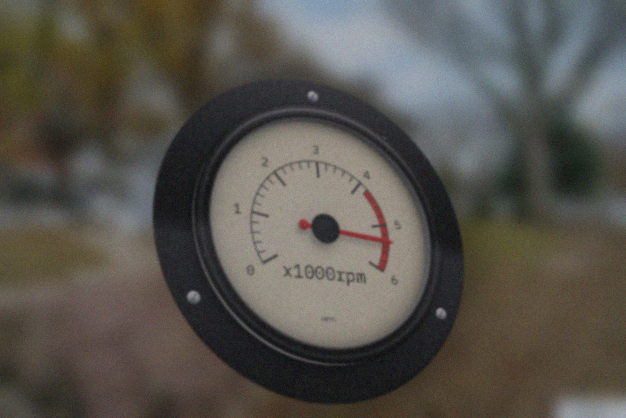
5400 rpm
